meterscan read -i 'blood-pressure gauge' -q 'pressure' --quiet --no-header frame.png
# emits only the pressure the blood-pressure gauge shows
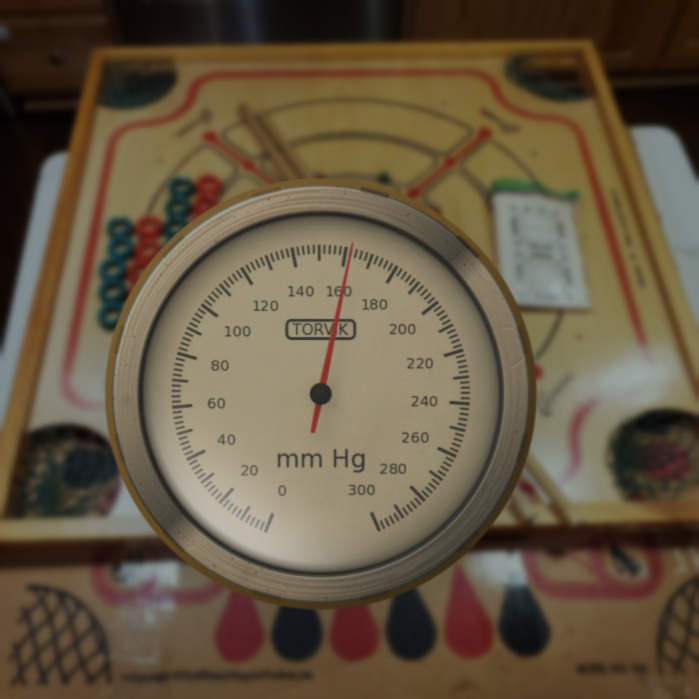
162 mmHg
